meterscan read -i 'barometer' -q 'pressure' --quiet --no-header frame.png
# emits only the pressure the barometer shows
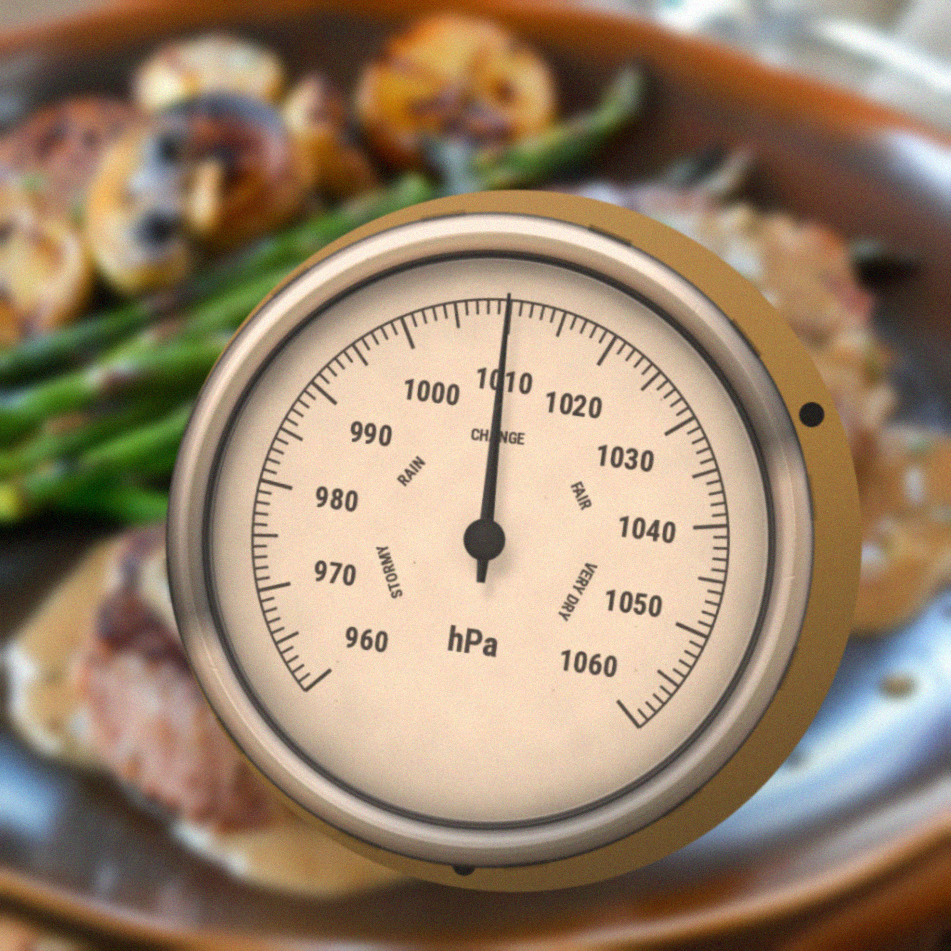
1010 hPa
